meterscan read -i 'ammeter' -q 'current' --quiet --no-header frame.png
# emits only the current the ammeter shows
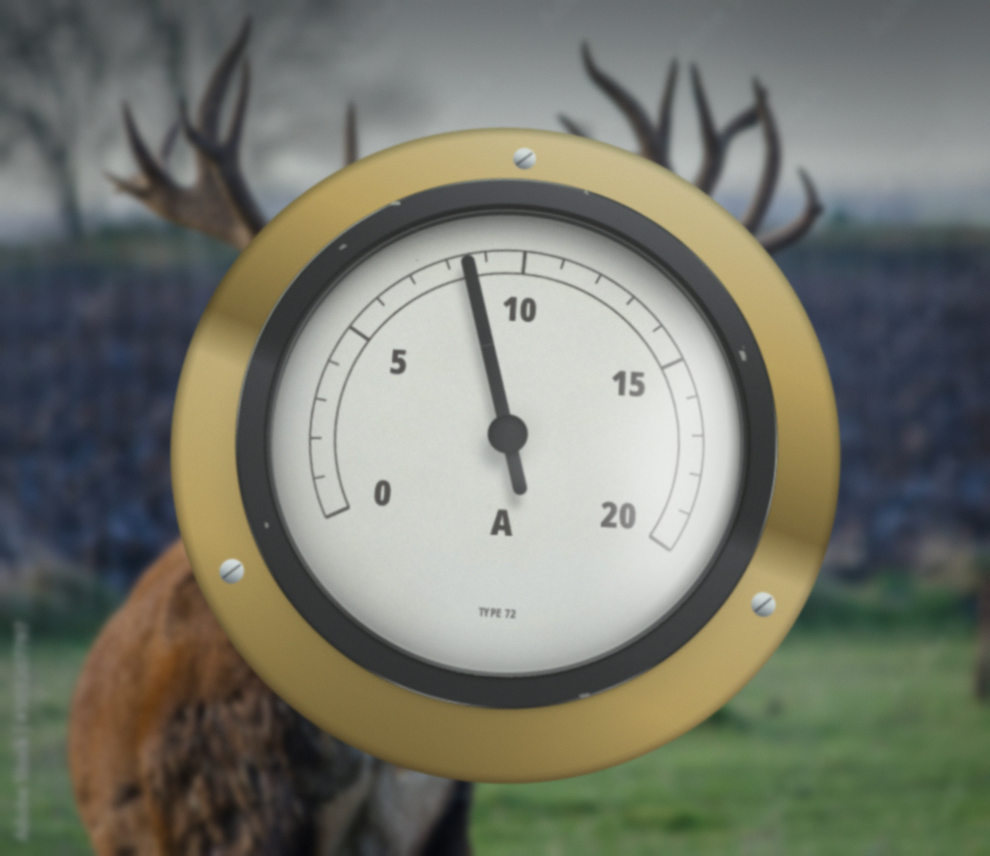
8.5 A
